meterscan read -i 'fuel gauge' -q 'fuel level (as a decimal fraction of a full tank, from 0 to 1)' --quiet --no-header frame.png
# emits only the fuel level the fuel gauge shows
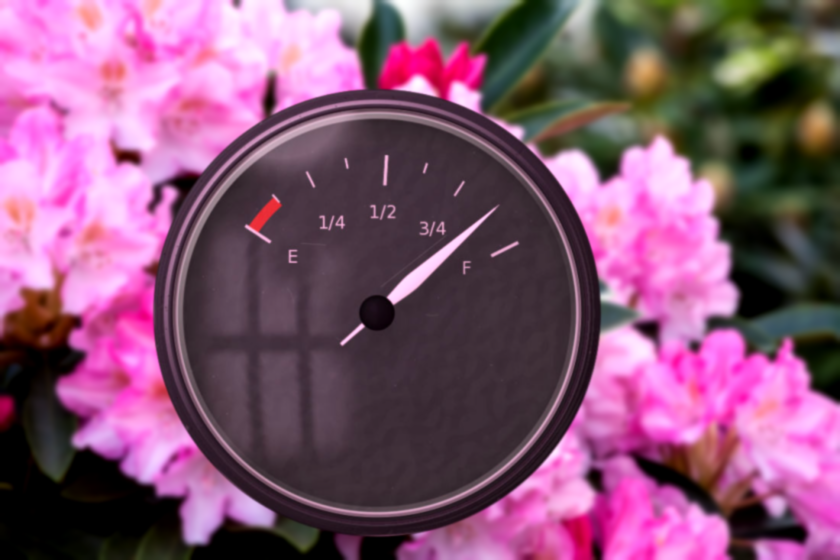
0.875
